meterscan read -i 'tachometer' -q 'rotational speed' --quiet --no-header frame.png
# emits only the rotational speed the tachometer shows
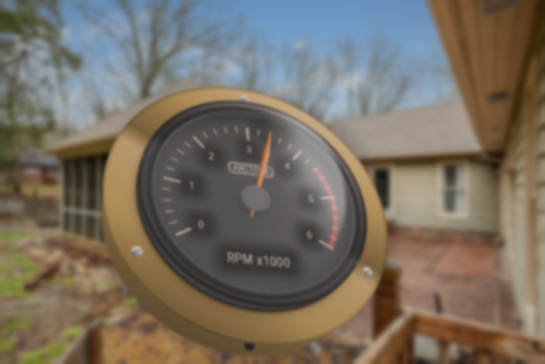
3400 rpm
